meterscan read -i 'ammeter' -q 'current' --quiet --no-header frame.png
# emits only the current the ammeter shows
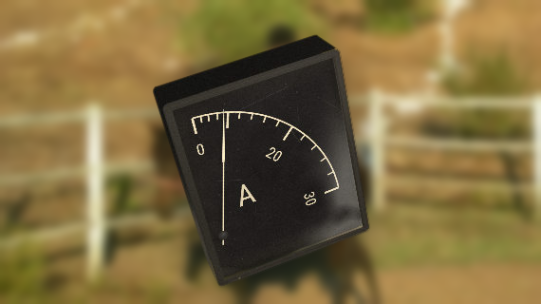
9 A
